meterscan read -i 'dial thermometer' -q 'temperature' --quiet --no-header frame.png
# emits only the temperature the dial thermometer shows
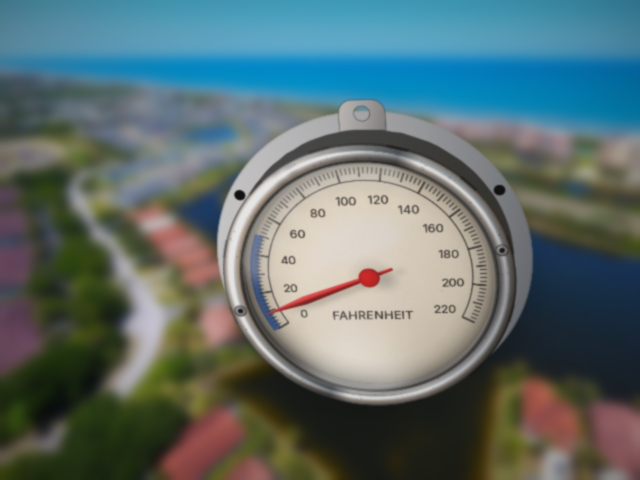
10 °F
